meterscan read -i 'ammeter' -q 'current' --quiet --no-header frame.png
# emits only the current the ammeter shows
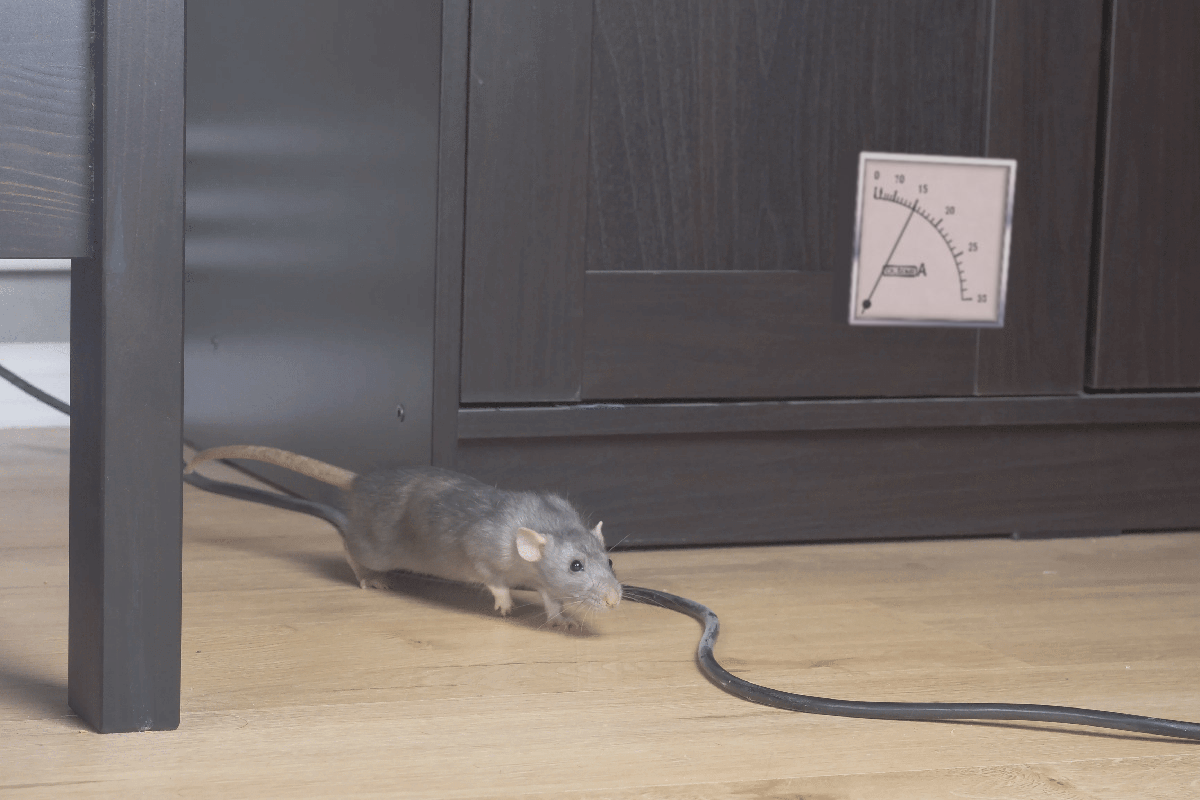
15 A
